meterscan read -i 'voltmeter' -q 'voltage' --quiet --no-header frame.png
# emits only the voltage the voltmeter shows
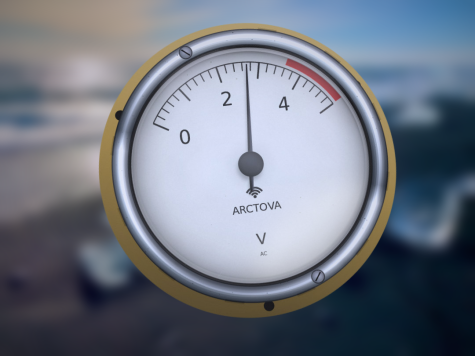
2.7 V
